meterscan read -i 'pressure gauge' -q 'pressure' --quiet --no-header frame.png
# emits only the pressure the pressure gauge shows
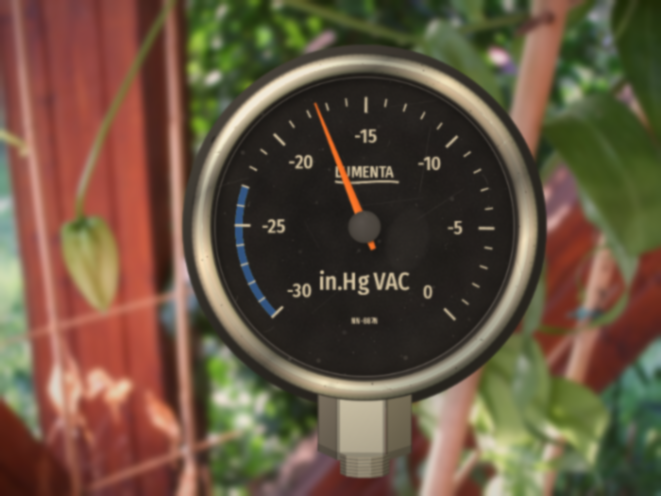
-17.5 inHg
